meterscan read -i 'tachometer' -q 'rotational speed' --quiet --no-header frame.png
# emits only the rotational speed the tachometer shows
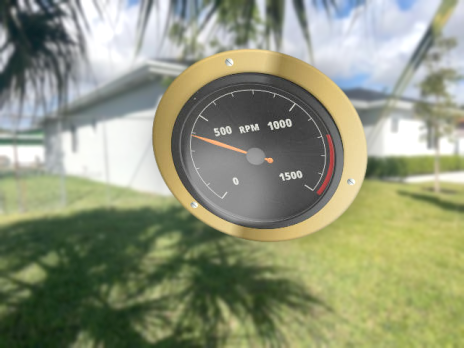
400 rpm
